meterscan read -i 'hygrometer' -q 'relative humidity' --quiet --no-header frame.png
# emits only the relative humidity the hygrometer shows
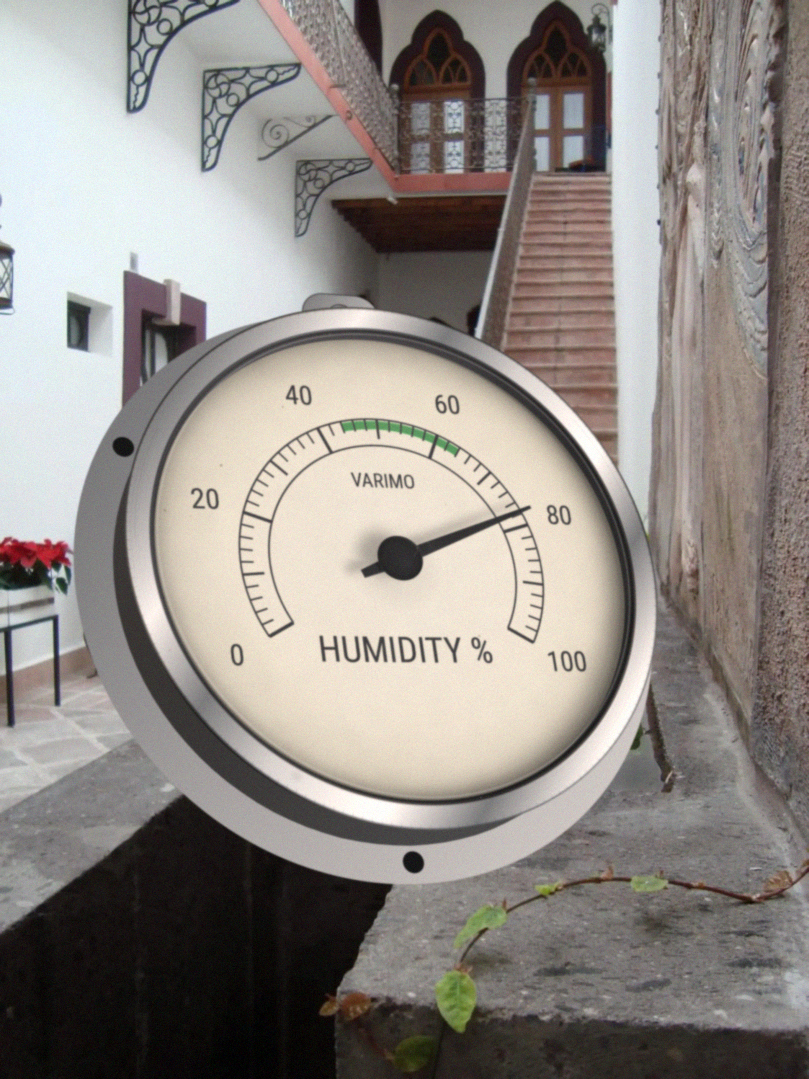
78 %
